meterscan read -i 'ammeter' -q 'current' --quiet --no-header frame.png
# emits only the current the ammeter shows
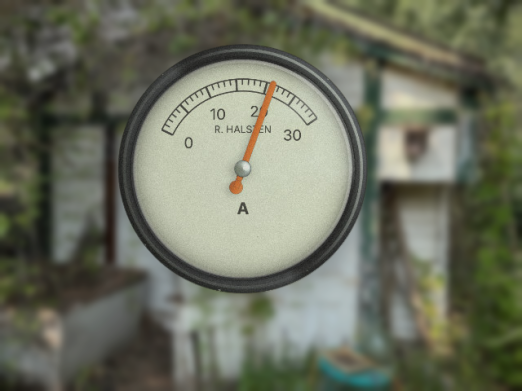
21 A
